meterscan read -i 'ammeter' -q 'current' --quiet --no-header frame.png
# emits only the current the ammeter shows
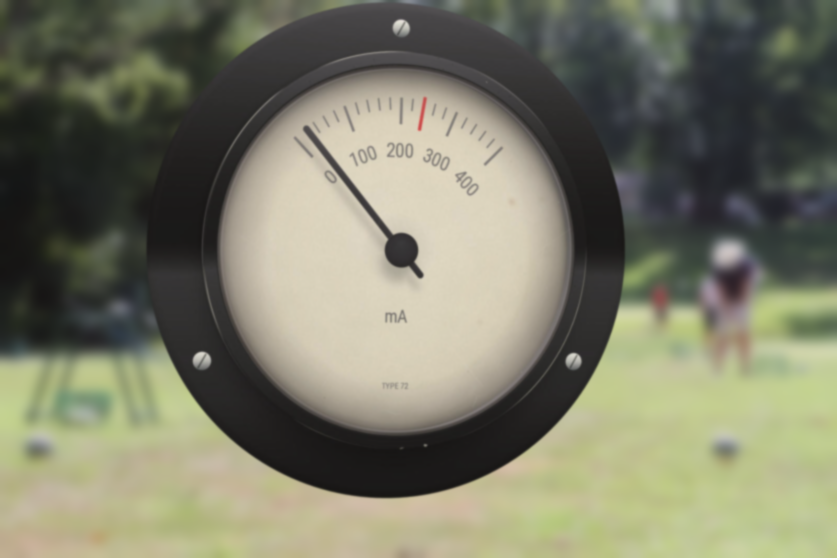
20 mA
